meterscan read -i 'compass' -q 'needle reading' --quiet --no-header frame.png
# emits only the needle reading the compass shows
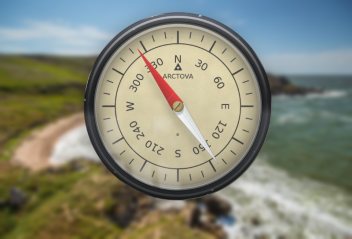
325 °
